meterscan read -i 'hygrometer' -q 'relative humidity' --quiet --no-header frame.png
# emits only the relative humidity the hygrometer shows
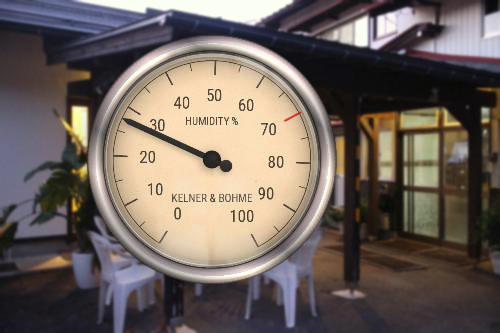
27.5 %
